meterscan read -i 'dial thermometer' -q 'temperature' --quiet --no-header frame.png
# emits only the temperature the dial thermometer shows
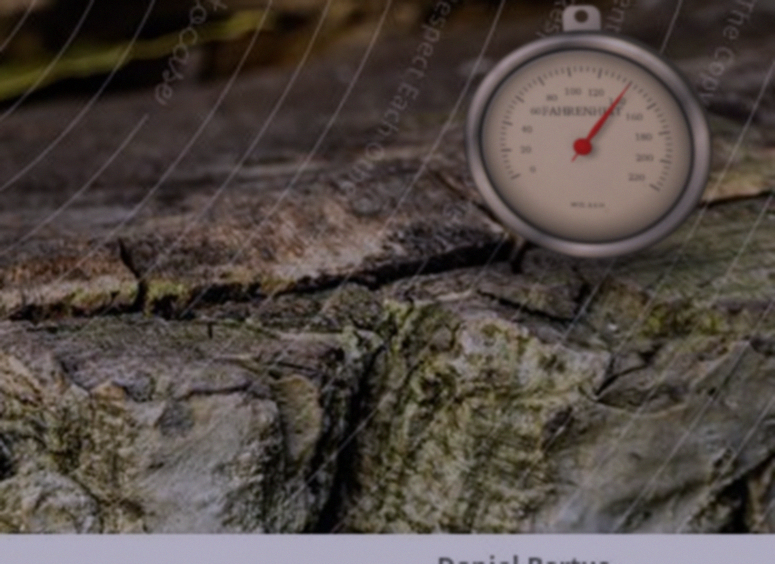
140 °F
